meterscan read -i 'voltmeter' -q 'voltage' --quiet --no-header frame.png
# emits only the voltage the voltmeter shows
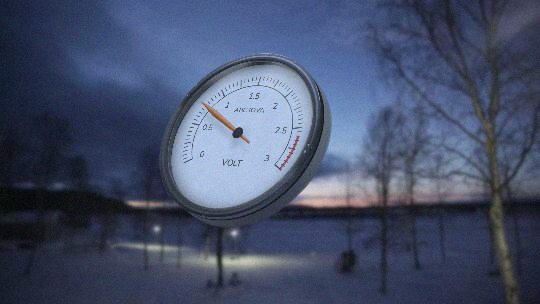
0.75 V
